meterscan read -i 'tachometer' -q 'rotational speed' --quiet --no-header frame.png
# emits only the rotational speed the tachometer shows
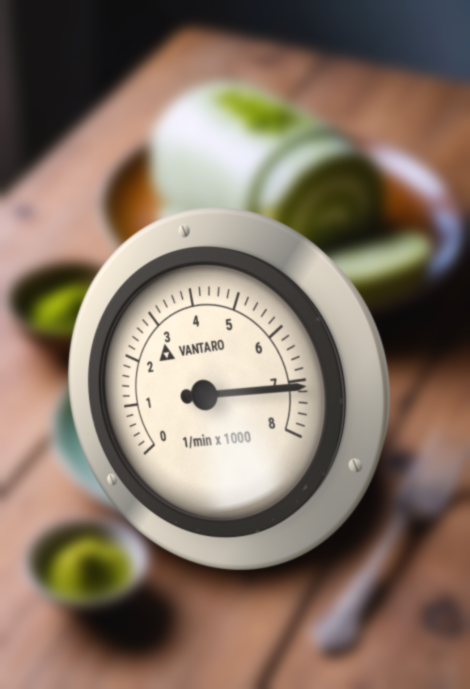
7100 rpm
